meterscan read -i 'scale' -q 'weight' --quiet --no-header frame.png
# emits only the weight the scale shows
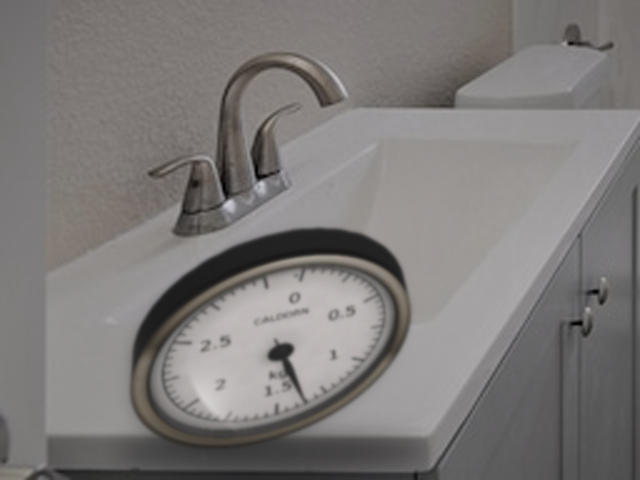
1.35 kg
